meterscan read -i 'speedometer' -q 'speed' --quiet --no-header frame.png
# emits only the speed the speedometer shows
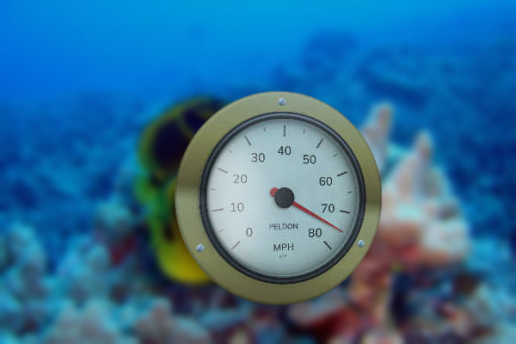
75 mph
